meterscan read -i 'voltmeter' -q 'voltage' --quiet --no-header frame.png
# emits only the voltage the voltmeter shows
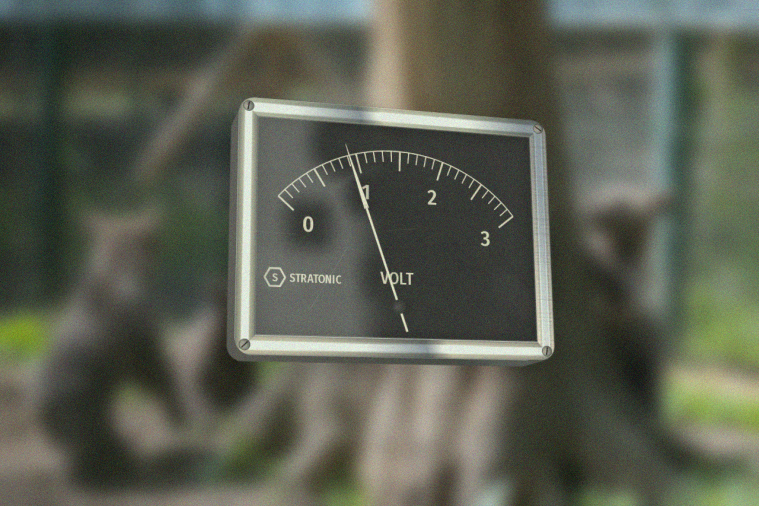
0.9 V
